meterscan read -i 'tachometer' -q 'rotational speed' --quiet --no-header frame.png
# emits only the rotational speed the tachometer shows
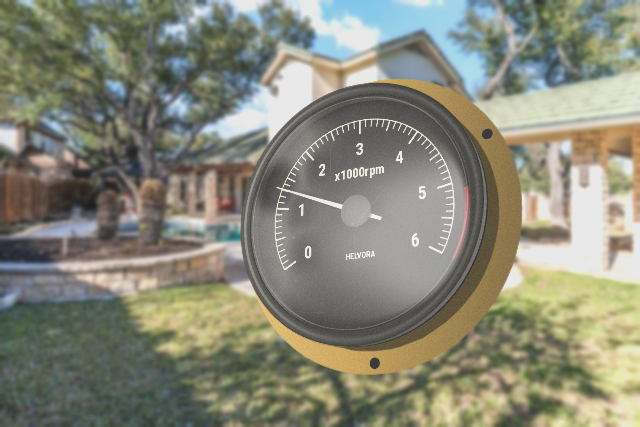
1300 rpm
